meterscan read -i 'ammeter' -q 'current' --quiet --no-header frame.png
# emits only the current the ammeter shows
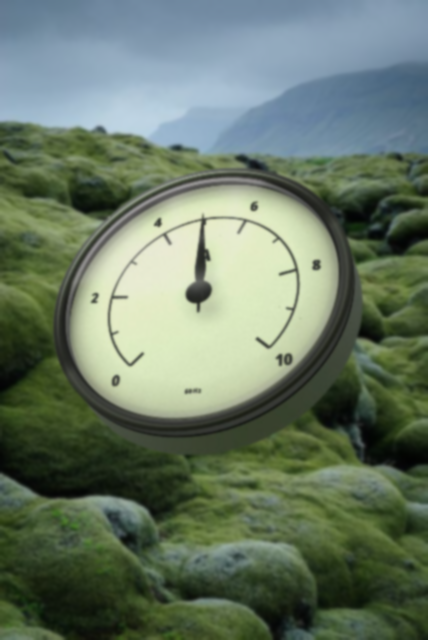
5 A
